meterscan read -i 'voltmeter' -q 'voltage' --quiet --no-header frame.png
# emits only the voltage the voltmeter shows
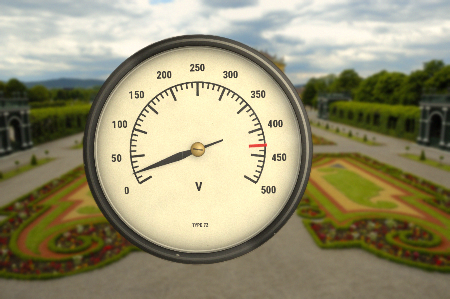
20 V
